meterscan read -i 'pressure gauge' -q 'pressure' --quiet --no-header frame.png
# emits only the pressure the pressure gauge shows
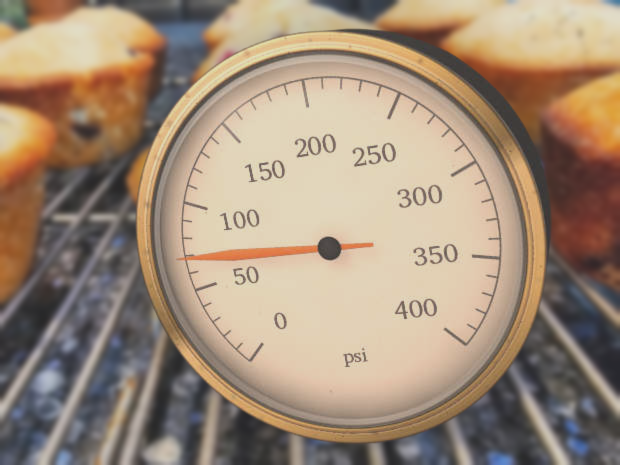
70 psi
